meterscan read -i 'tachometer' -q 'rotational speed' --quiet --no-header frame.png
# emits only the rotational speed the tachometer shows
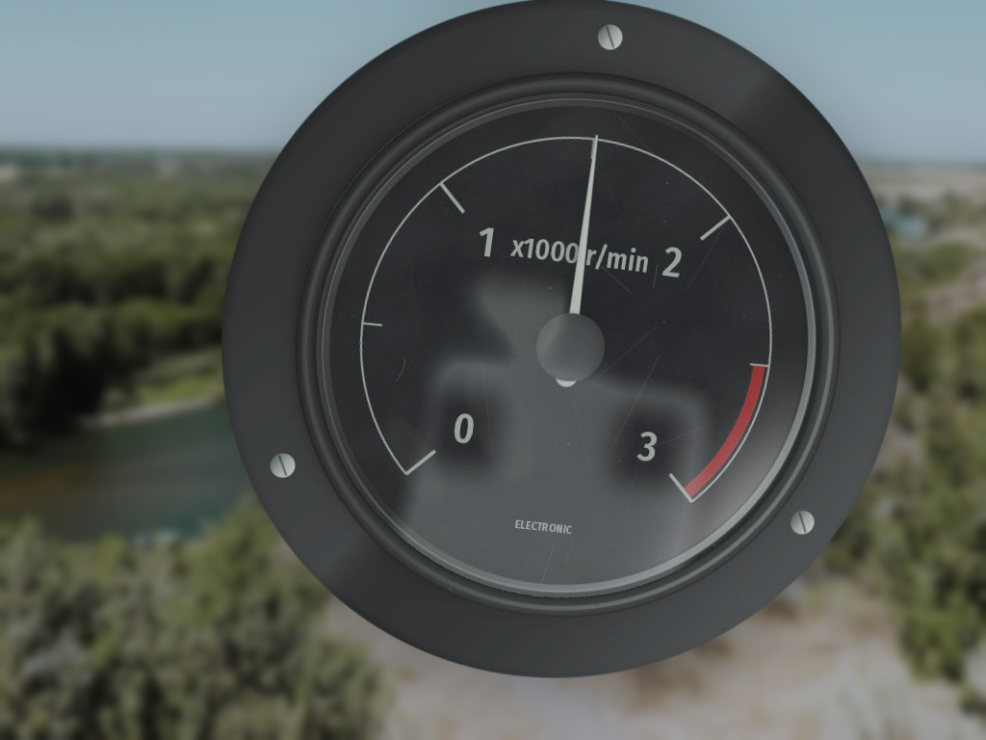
1500 rpm
